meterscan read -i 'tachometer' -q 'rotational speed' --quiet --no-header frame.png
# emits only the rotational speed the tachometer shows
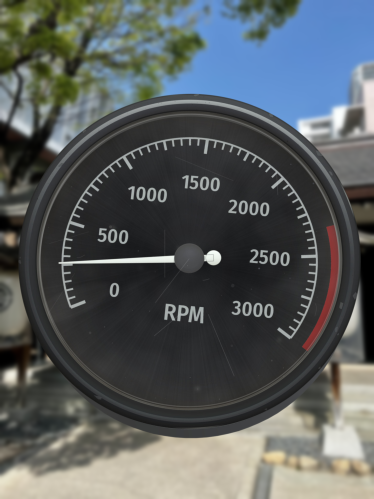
250 rpm
